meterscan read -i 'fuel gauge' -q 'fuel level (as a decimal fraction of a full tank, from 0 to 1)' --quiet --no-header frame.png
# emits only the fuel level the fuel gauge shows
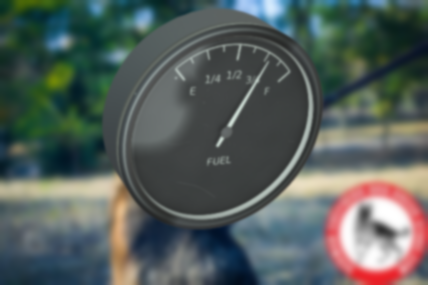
0.75
